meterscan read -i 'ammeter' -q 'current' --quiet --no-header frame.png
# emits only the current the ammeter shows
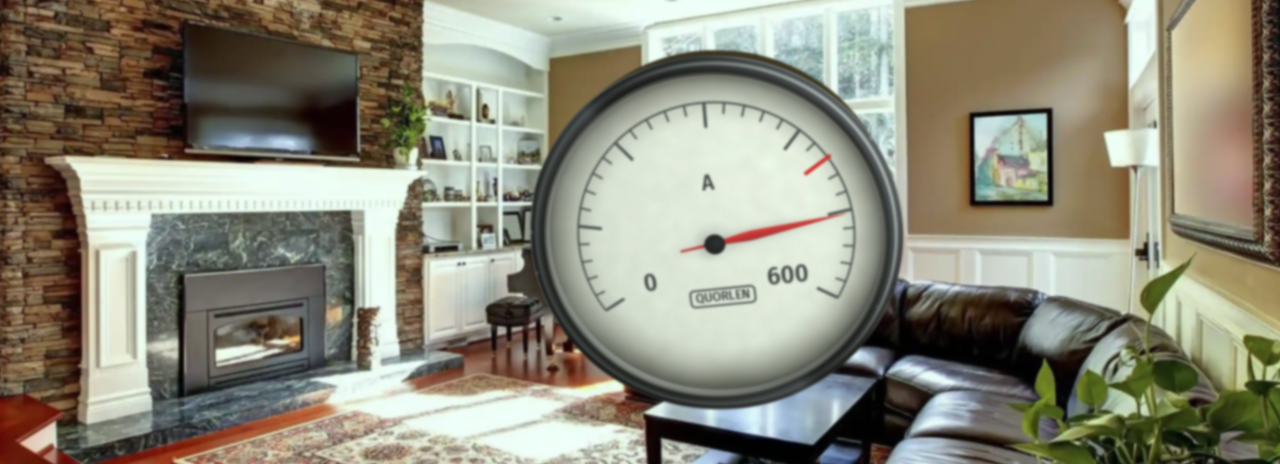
500 A
